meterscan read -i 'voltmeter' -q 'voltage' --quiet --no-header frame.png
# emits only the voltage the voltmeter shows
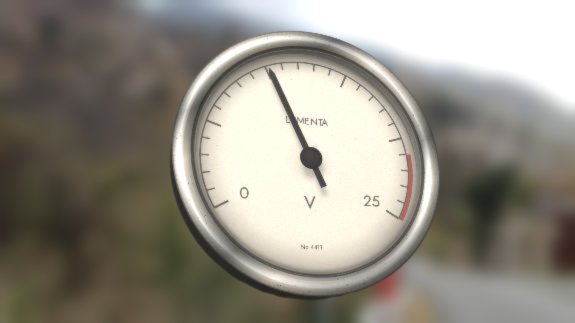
10 V
